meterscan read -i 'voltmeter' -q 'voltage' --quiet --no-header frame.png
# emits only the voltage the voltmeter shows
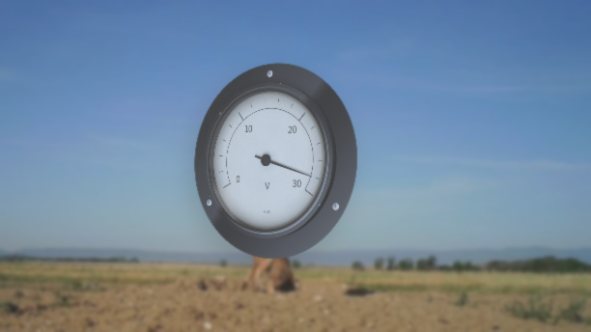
28 V
